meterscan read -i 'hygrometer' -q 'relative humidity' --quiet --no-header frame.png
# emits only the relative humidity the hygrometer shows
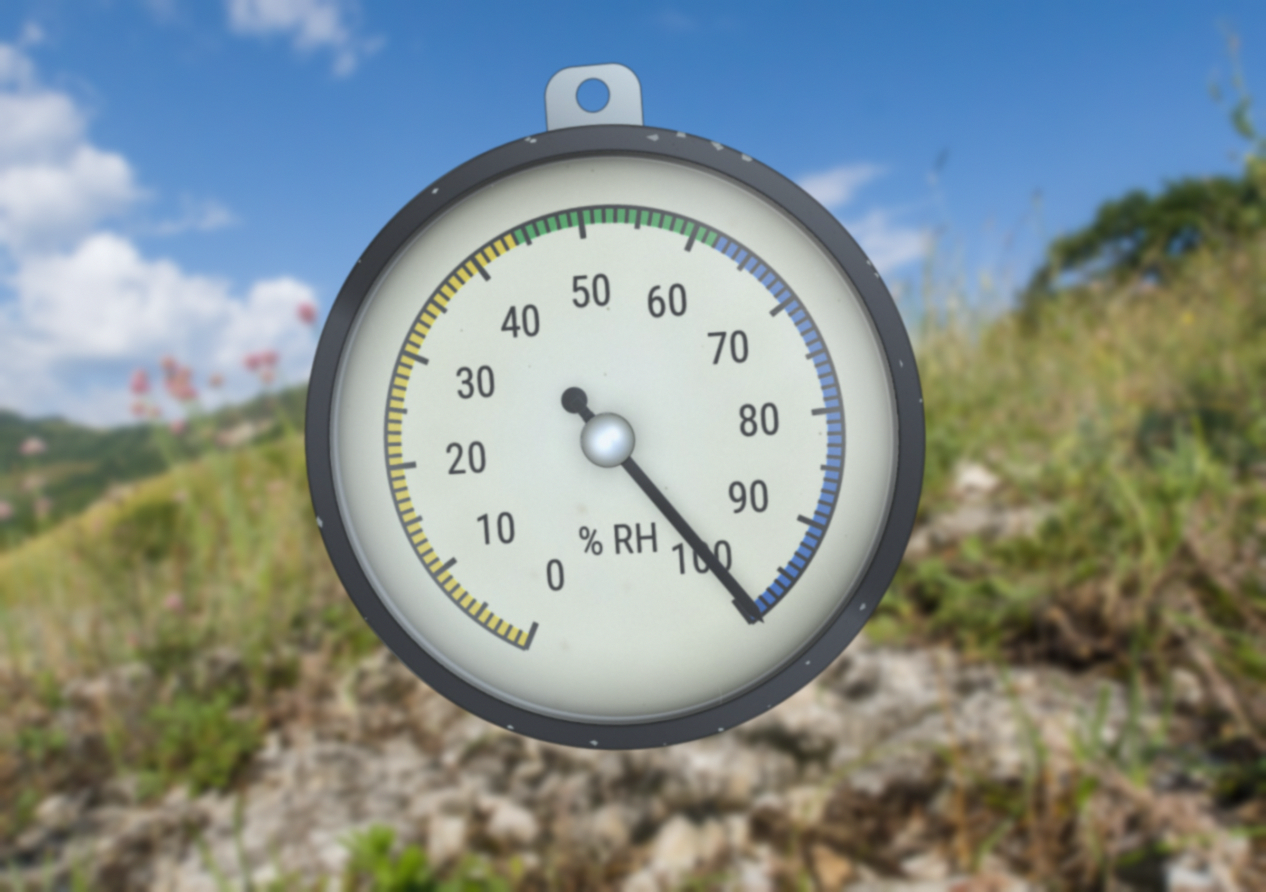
99 %
